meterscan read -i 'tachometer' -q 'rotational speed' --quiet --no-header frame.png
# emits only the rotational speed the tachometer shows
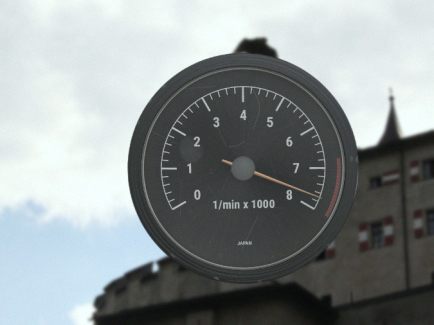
7700 rpm
